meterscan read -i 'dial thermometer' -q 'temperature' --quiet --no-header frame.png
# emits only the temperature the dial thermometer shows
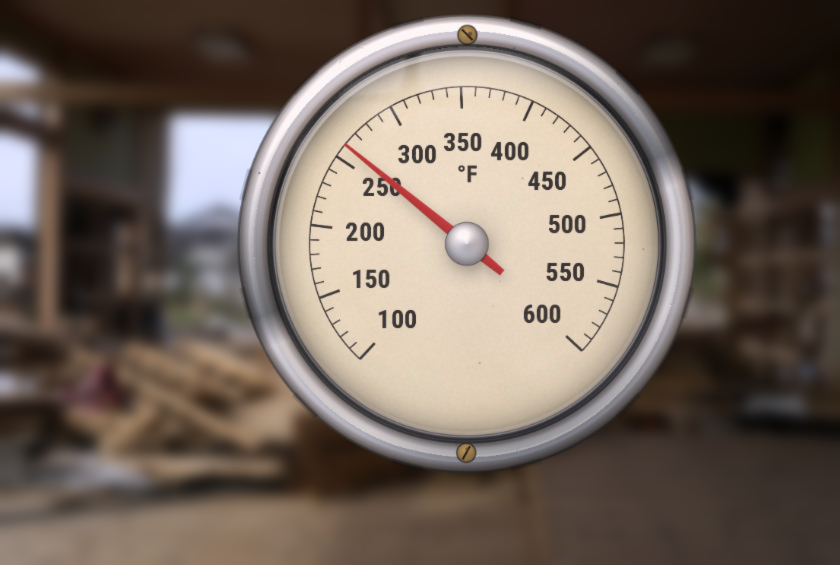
260 °F
